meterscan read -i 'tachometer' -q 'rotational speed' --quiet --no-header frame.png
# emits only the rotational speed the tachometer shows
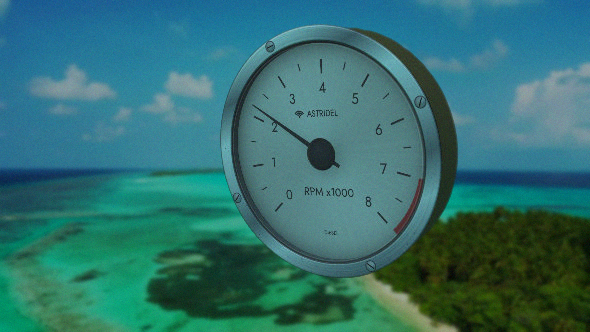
2250 rpm
